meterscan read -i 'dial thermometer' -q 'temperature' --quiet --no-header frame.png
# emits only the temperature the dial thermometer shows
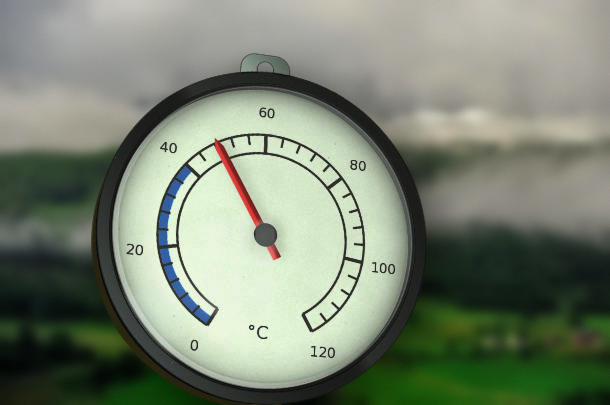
48 °C
